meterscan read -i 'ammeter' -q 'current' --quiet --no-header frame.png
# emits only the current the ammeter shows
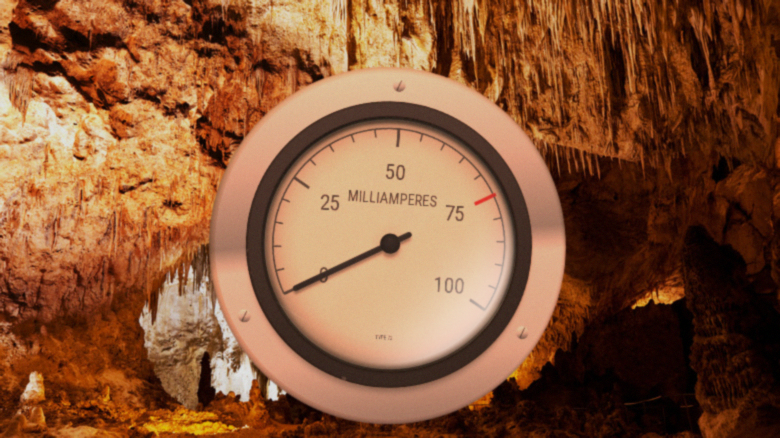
0 mA
